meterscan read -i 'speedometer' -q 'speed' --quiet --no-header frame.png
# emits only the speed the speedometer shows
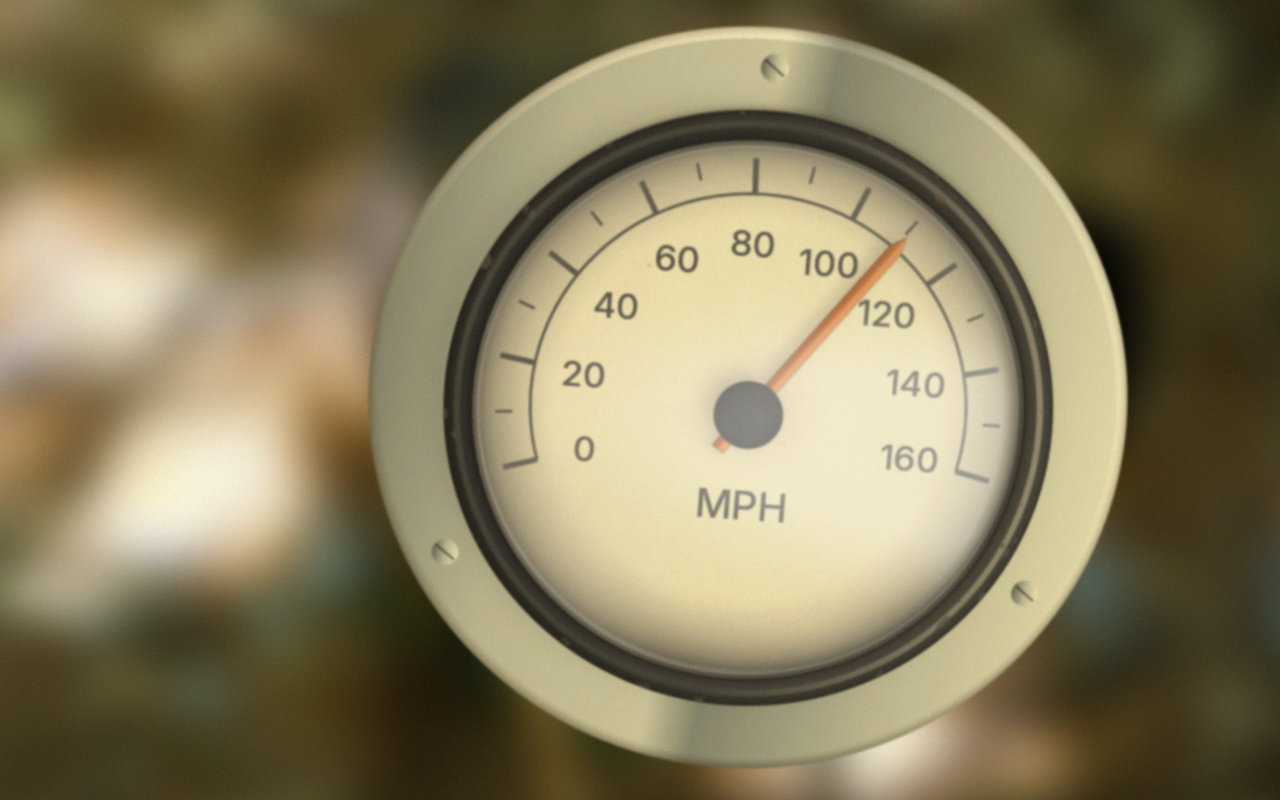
110 mph
